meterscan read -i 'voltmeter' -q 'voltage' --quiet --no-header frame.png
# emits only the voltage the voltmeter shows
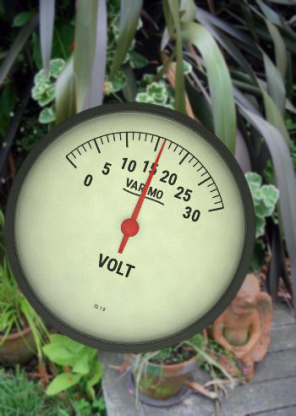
16 V
